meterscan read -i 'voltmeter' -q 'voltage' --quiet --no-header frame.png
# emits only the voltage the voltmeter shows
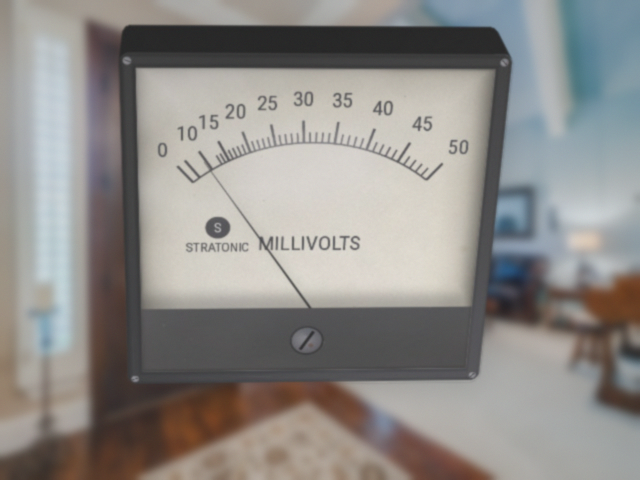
10 mV
